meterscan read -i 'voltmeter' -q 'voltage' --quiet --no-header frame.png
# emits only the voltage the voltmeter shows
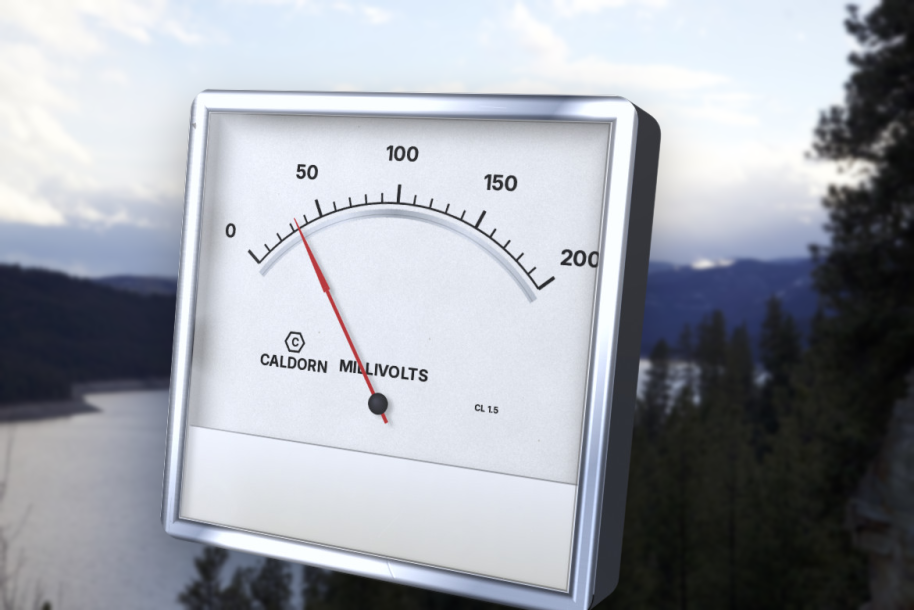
35 mV
